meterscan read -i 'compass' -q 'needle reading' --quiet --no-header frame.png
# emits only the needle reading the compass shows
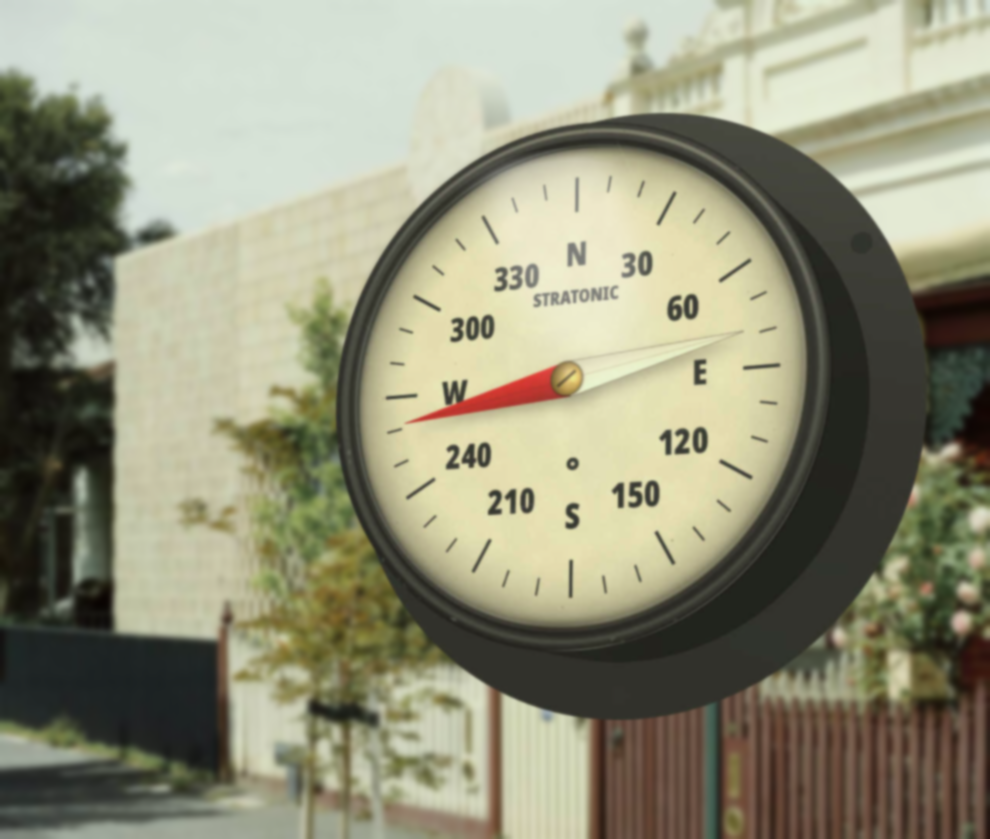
260 °
